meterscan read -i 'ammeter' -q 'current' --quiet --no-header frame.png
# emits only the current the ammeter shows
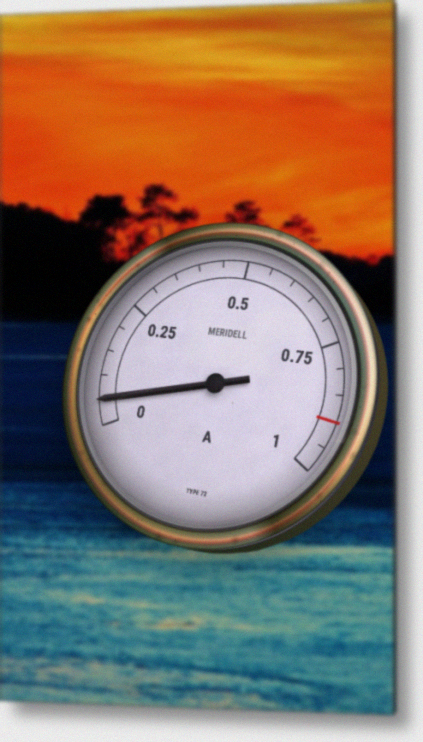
0.05 A
